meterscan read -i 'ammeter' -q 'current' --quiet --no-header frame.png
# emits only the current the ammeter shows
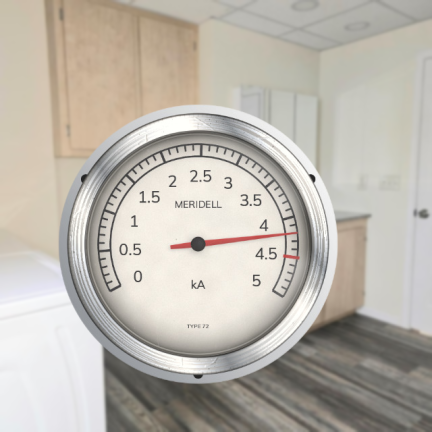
4.2 kA
